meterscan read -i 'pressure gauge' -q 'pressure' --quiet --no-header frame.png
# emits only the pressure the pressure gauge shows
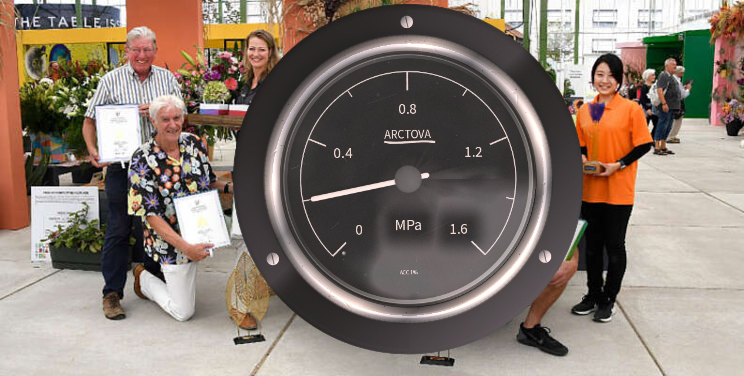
0.2 MPa
